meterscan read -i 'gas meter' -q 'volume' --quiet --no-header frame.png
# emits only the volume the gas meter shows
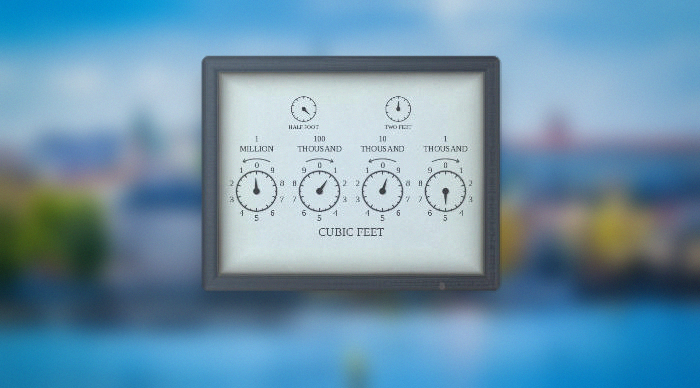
9500 ft³
